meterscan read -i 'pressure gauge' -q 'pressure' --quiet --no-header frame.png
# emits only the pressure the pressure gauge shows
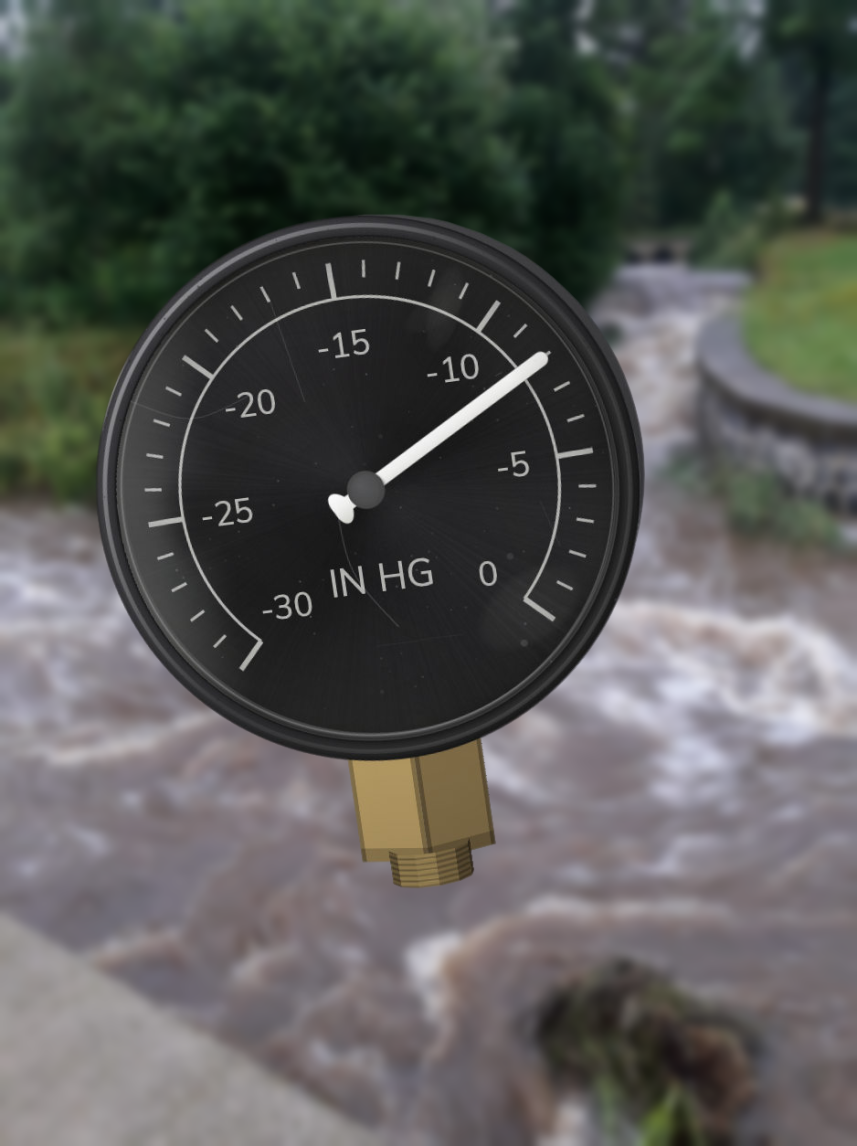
-8 inHg
